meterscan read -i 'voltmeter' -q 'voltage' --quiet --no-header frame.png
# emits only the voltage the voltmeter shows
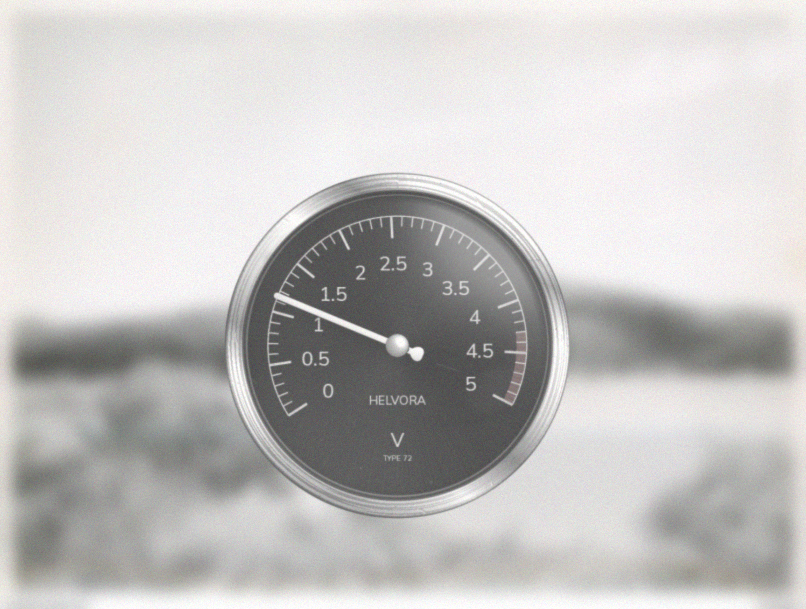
1.15 V
